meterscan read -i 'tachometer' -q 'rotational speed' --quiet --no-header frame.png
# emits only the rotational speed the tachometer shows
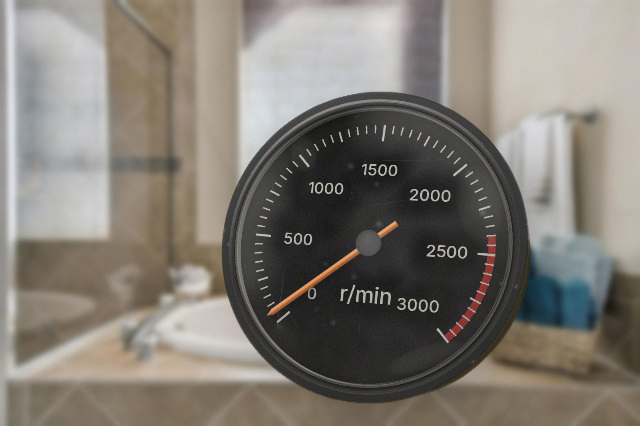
50 rpm
